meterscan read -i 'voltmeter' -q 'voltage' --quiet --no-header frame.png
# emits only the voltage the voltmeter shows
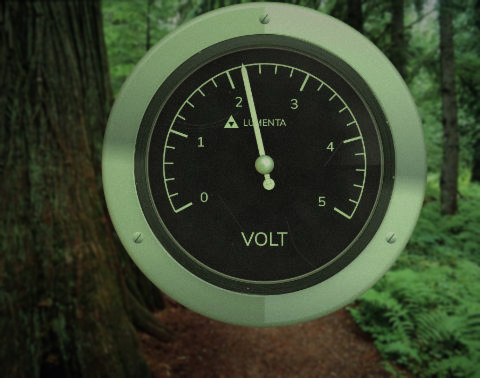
2.2 V
